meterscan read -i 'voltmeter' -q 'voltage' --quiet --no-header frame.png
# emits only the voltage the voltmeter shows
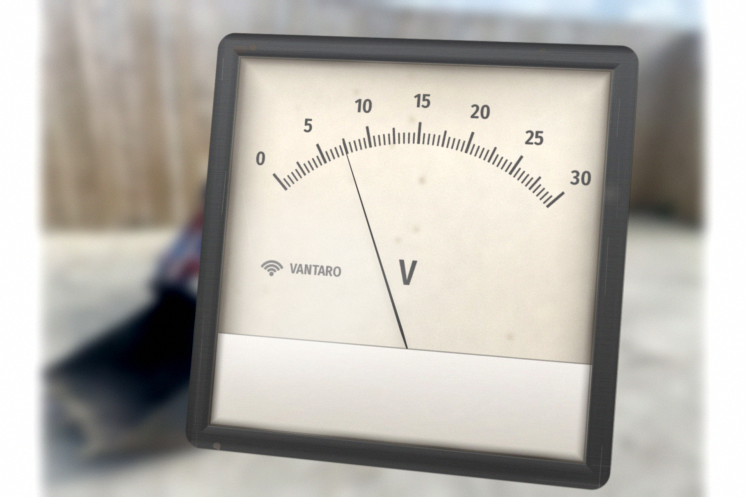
7.5 V
